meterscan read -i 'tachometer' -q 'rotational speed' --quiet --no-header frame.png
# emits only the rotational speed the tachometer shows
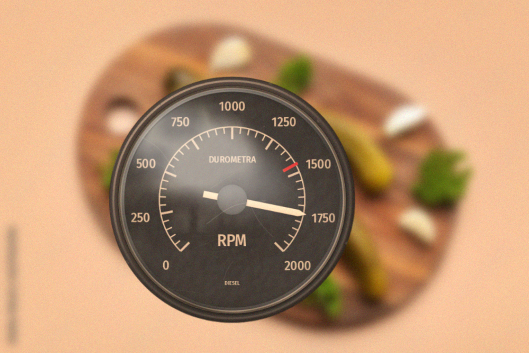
1750 rpm
